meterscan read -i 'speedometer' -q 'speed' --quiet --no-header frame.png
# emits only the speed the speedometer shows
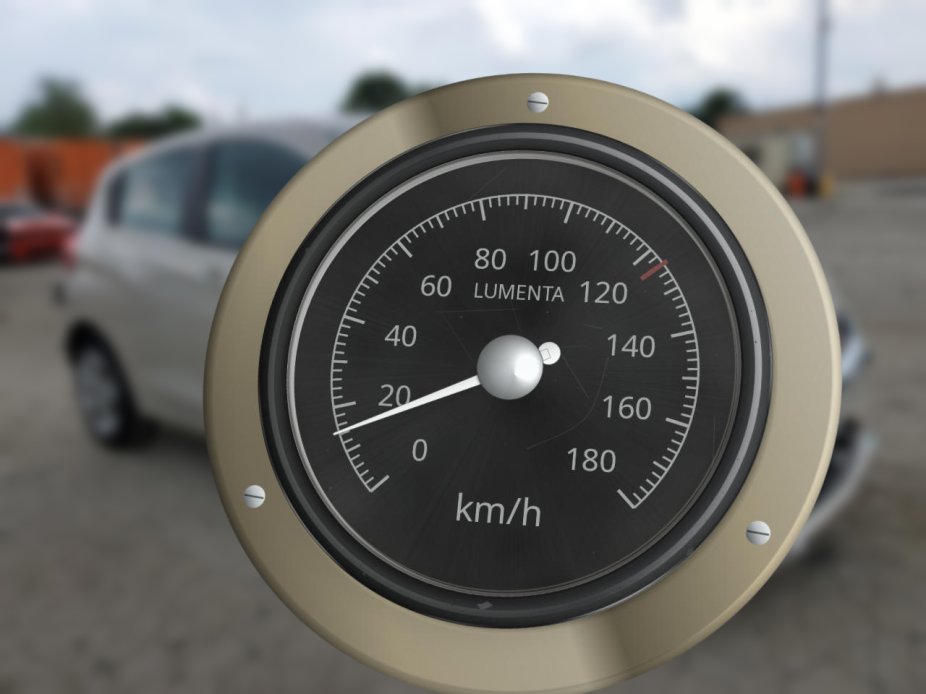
14 km/h
